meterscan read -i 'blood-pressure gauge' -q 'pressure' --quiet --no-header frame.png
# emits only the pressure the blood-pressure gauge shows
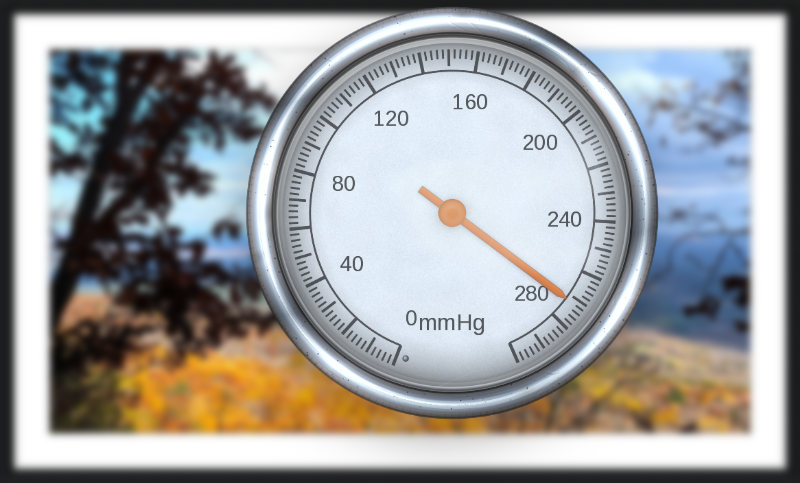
272 mmHg
